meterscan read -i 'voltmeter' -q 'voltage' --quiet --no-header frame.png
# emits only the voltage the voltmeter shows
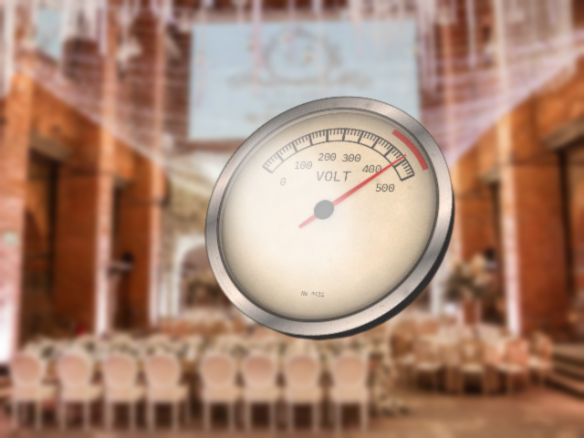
450 V
